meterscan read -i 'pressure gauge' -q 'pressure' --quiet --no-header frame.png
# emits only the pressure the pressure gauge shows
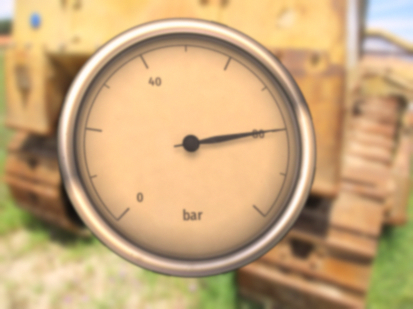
80 bar
